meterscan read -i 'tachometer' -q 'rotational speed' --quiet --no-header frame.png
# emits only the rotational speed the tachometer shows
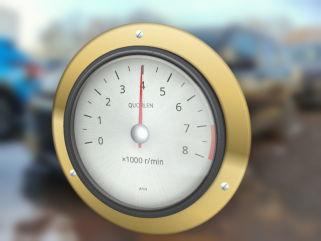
4000 rpm
